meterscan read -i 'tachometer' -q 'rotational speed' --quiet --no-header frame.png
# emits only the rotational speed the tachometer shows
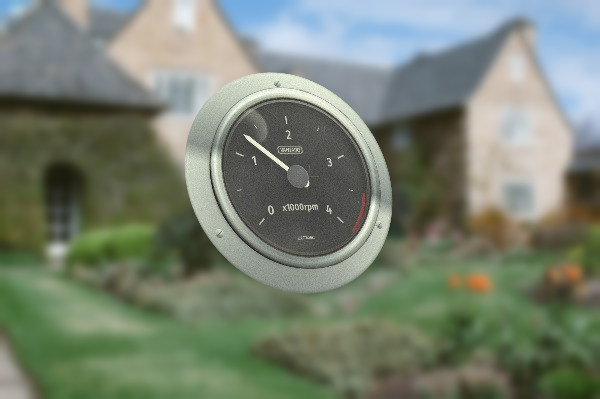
1250 rpm
